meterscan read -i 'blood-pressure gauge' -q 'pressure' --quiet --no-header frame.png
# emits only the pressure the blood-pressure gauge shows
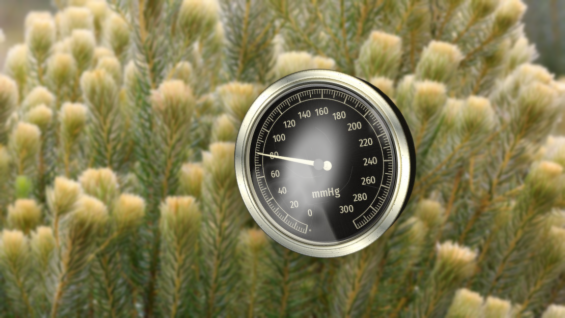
80 mmHg
